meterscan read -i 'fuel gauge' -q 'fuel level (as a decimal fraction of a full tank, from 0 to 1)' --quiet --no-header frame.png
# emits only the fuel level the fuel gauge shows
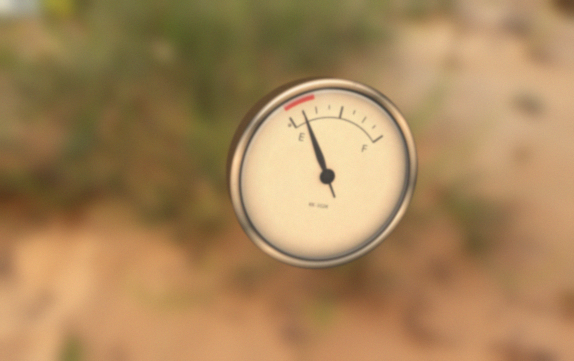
0.125
